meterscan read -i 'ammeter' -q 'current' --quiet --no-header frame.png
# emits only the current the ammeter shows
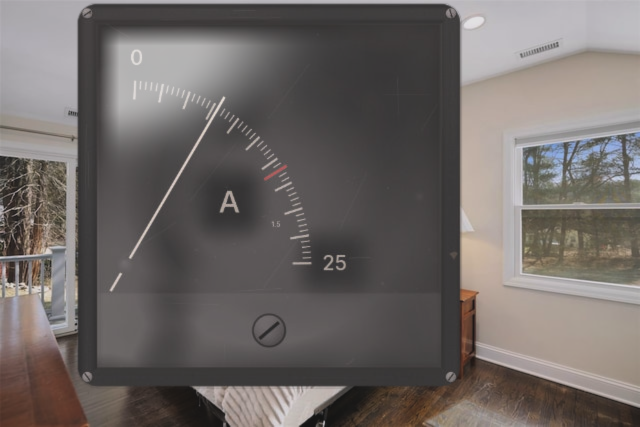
8 A
